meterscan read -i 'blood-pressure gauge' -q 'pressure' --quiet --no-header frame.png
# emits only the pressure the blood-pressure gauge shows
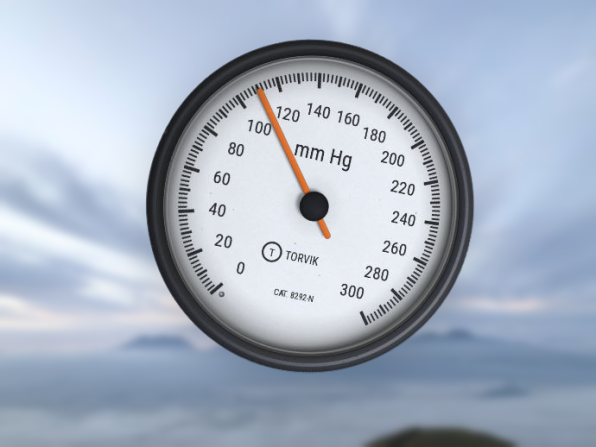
110 mmHg
